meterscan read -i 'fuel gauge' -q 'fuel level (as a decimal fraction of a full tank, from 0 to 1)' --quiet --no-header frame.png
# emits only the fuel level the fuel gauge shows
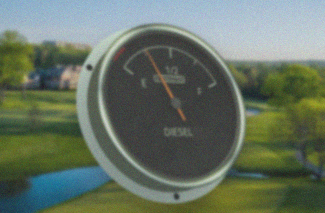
0.25
